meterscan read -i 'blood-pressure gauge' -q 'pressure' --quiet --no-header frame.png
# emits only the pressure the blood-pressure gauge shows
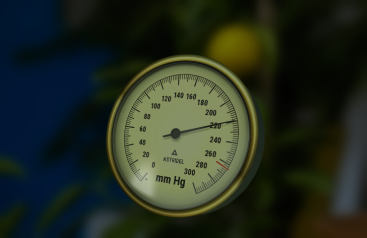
220 mmHg
